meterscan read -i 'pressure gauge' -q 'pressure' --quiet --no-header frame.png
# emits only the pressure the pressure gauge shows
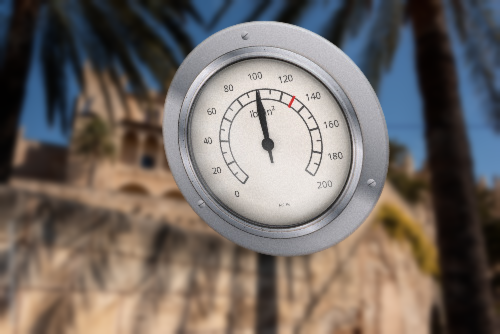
100 psi
